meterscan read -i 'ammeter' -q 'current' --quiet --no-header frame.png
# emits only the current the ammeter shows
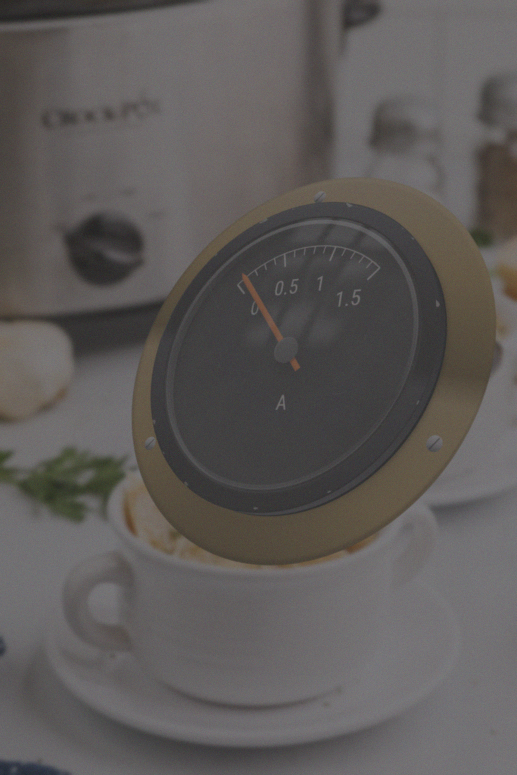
0.1 A
